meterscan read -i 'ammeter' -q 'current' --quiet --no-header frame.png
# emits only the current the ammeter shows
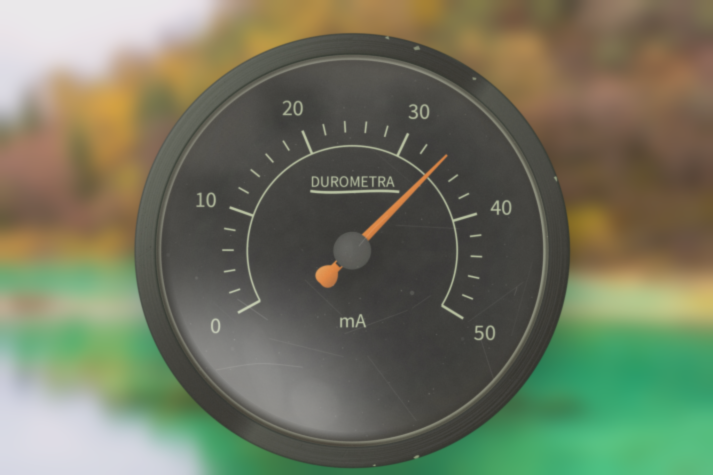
34 mA
